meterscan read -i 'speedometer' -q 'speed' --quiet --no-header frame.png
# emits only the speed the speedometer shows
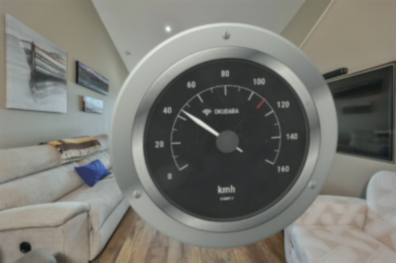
45 km/h
